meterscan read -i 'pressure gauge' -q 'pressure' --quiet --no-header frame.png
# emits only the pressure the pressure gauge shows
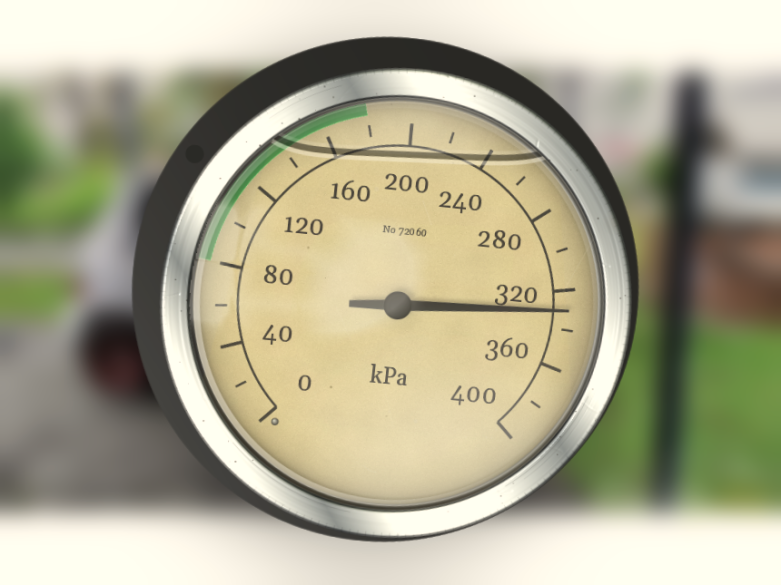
330 kPa
